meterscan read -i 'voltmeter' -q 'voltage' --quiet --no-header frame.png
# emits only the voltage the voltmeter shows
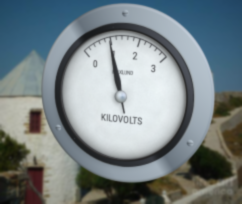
1 kV
